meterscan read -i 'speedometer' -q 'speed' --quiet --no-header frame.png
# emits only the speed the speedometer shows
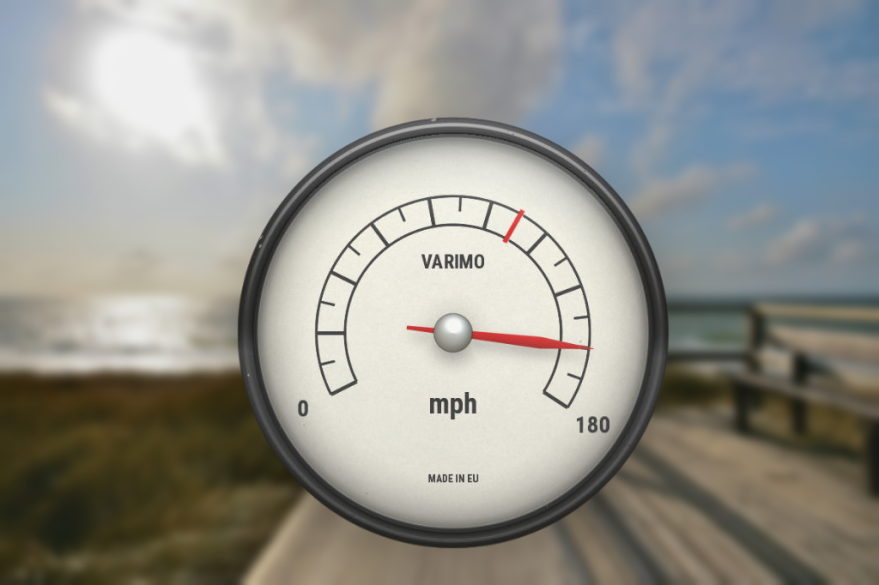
160 mph
